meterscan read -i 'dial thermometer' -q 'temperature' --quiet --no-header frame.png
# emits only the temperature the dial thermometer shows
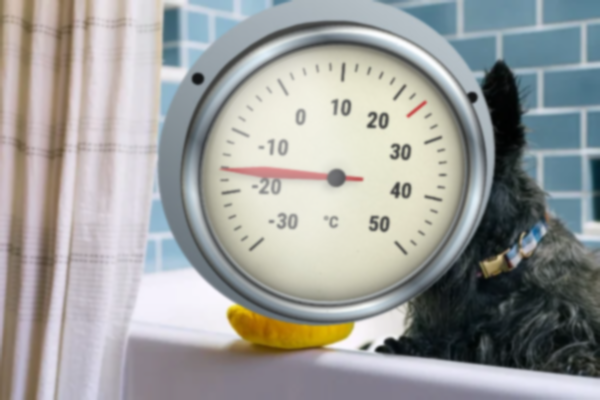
-16 °C
